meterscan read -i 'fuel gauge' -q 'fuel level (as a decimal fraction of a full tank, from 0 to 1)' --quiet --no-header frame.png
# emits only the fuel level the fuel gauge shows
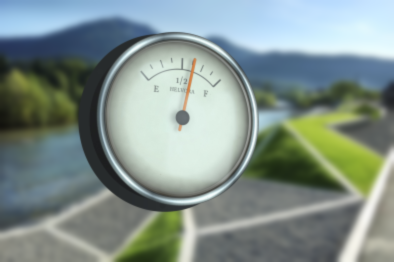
0.625
